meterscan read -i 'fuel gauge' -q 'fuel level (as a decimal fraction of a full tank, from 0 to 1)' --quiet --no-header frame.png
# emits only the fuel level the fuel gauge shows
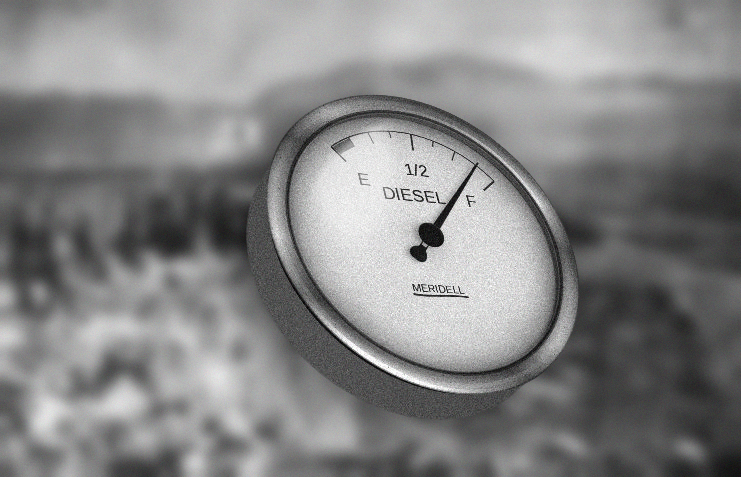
0.875
